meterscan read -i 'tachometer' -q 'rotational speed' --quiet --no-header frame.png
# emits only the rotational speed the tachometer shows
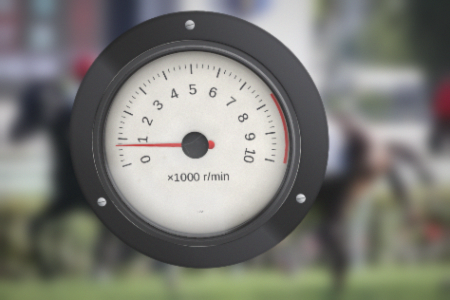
800 rpm
